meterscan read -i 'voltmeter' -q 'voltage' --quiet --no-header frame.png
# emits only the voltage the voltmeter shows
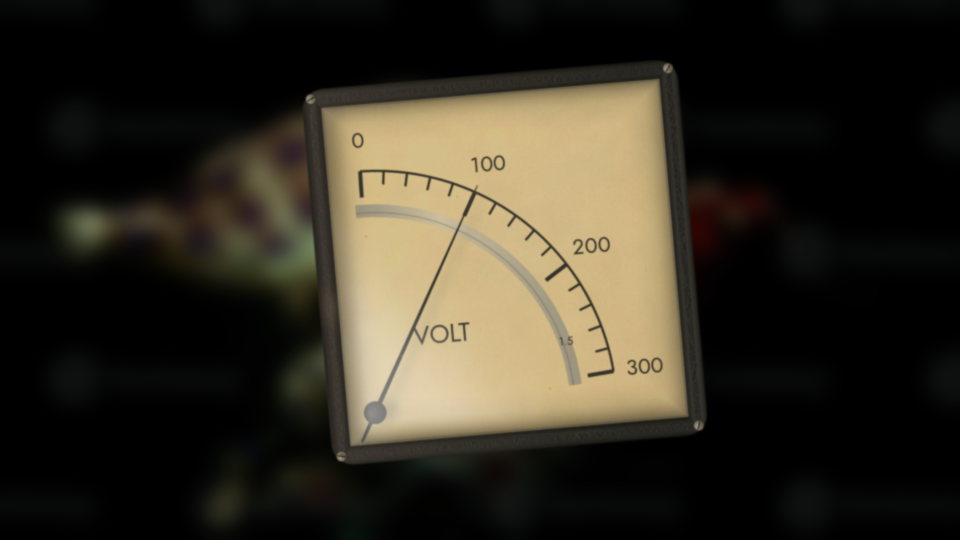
100 V
